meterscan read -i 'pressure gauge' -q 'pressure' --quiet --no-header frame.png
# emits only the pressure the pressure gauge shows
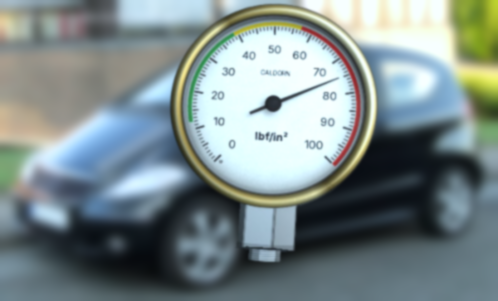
75 psi
